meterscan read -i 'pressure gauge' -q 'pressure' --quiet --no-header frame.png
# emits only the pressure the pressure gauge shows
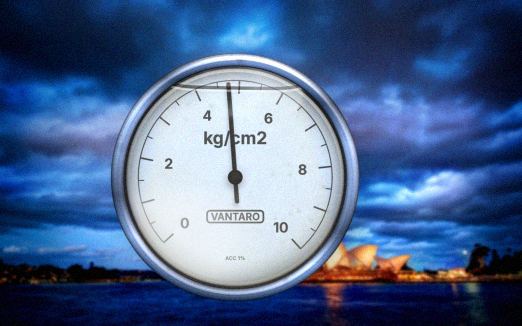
4.75 kg/cm²
